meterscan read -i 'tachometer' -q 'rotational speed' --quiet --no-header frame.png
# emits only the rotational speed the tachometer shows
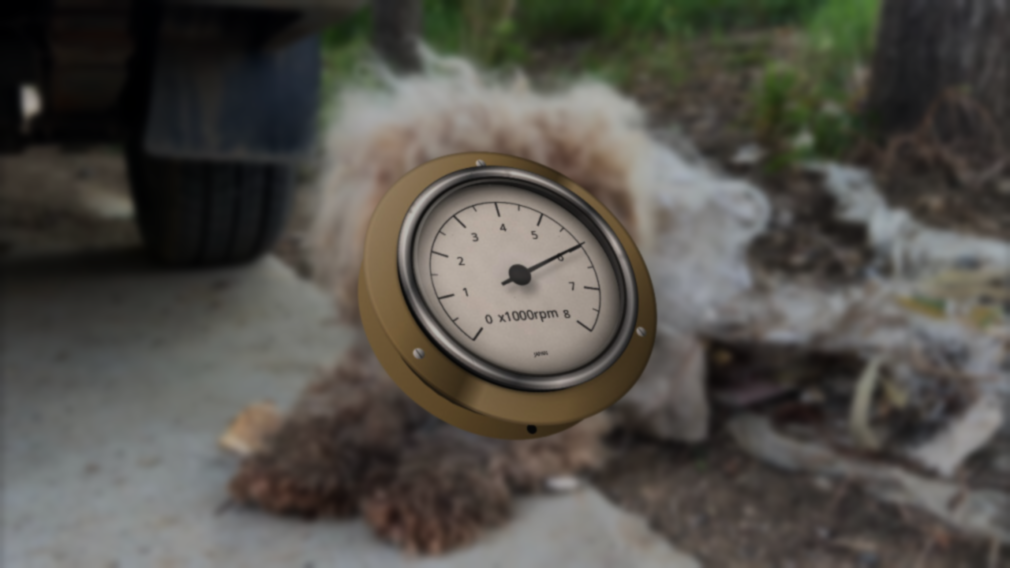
6000 rpm
